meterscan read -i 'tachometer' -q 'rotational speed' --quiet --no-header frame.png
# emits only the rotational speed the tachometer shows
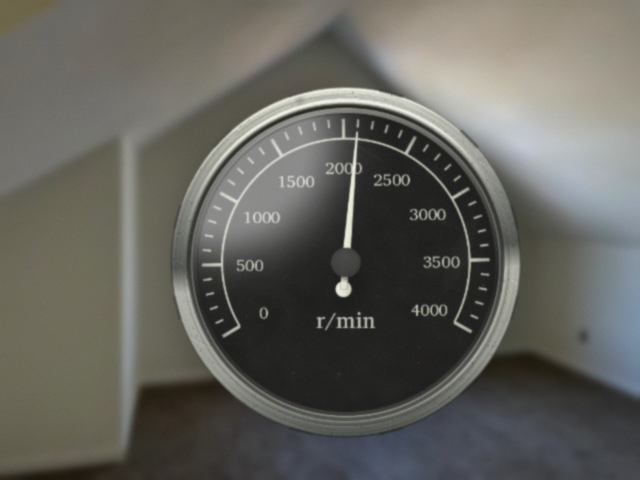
2100 rpm
